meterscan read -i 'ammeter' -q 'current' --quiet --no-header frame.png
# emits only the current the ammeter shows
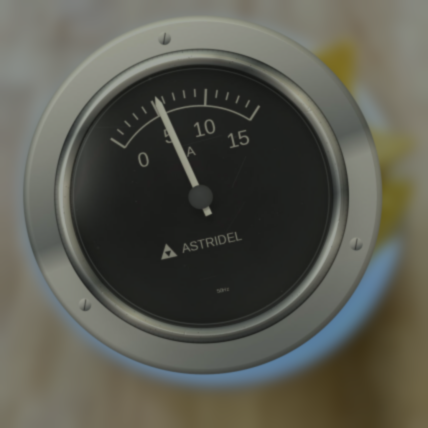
5.5 A
